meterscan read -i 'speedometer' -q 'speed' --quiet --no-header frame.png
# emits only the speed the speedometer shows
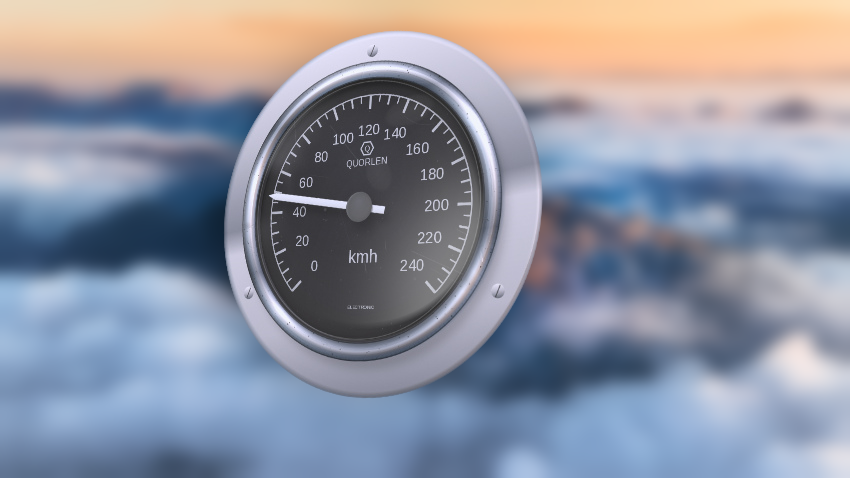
47.5 km/h
